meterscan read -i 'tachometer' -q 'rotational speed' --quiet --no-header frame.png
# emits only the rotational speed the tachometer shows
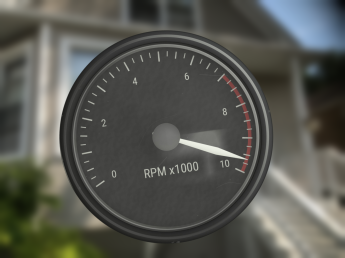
9625 rpm
